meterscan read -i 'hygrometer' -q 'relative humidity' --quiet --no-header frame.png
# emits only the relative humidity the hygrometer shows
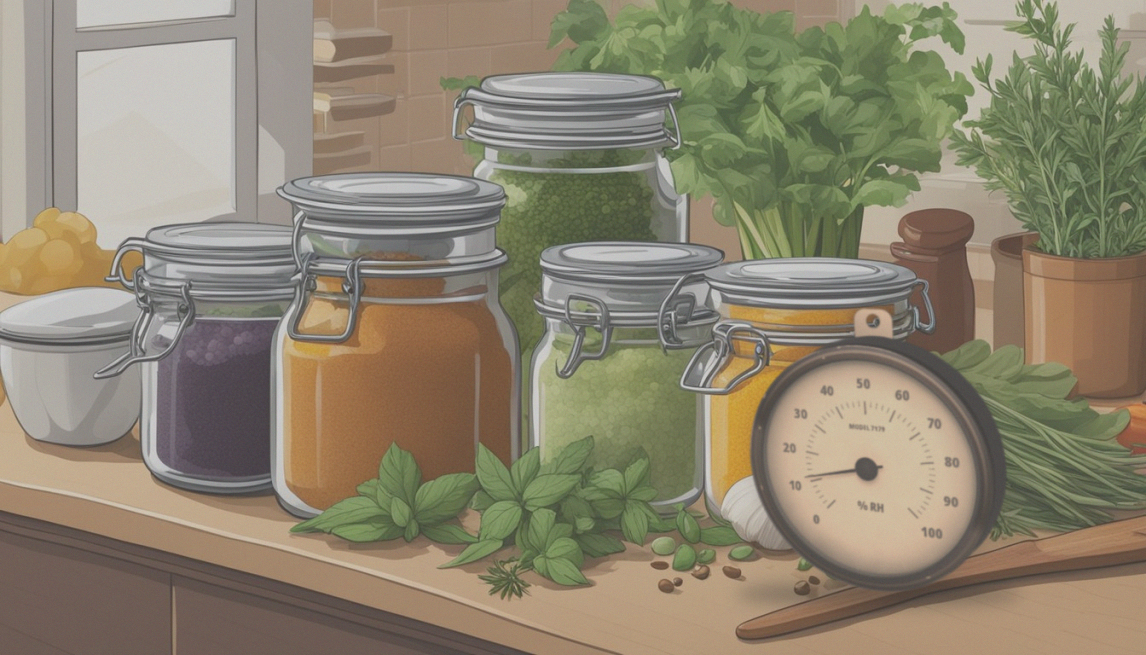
12 %
